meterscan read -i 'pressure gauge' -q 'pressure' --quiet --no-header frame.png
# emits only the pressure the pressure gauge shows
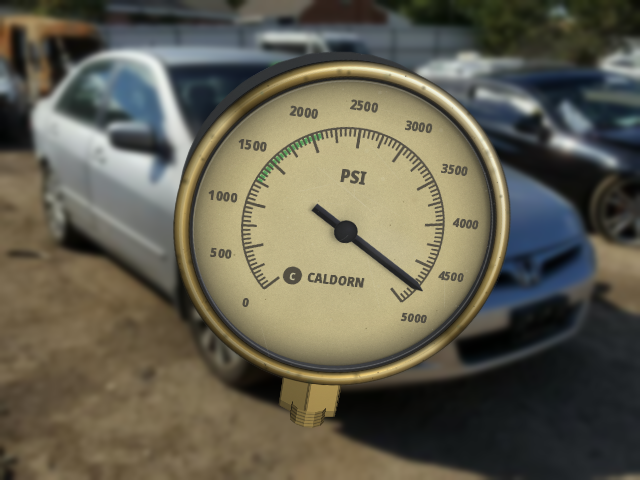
4750 psi
